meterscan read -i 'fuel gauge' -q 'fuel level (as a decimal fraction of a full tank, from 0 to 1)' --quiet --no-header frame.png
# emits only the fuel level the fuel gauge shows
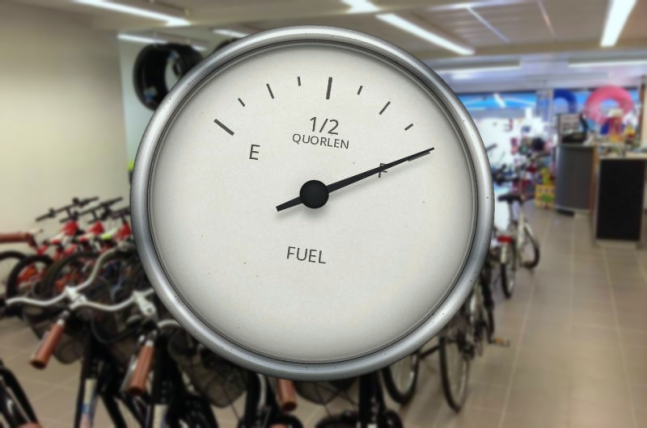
1
